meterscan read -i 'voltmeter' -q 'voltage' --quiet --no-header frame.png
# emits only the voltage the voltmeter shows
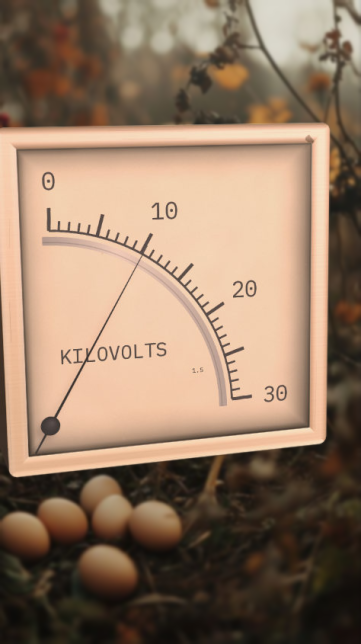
10 kV
